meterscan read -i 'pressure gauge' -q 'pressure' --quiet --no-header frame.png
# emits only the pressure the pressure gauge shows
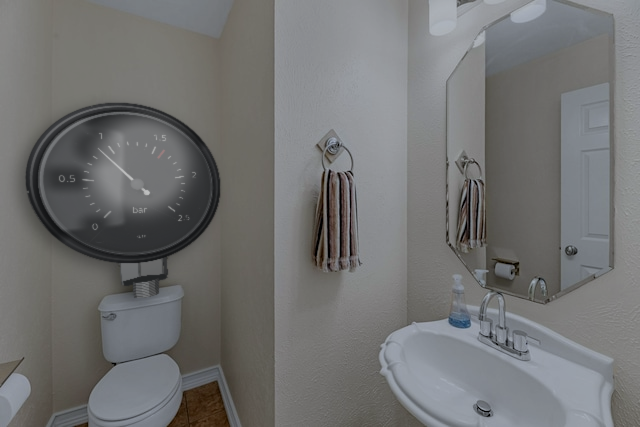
0.9 bar
